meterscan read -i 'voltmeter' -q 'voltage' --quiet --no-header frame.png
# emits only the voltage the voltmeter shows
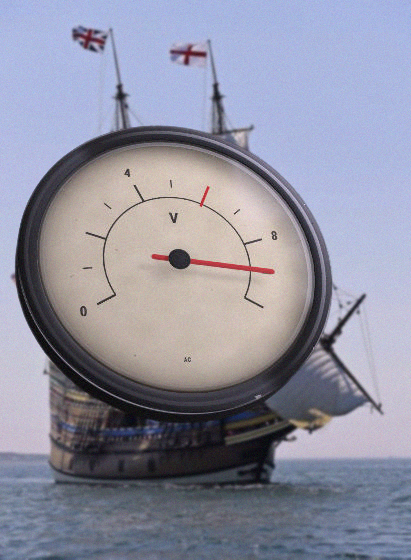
9 V
